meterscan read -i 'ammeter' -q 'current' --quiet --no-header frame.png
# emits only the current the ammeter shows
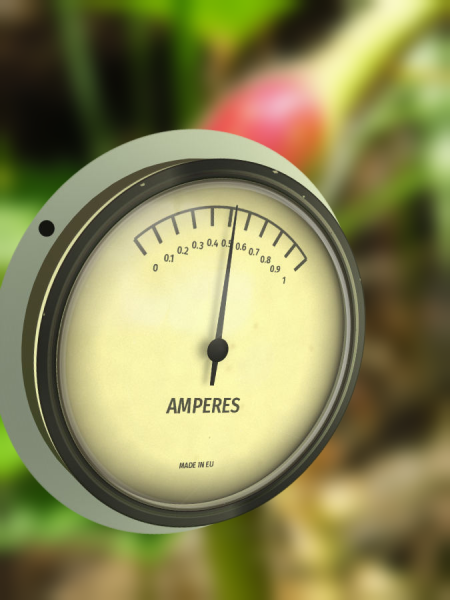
0.5 A
